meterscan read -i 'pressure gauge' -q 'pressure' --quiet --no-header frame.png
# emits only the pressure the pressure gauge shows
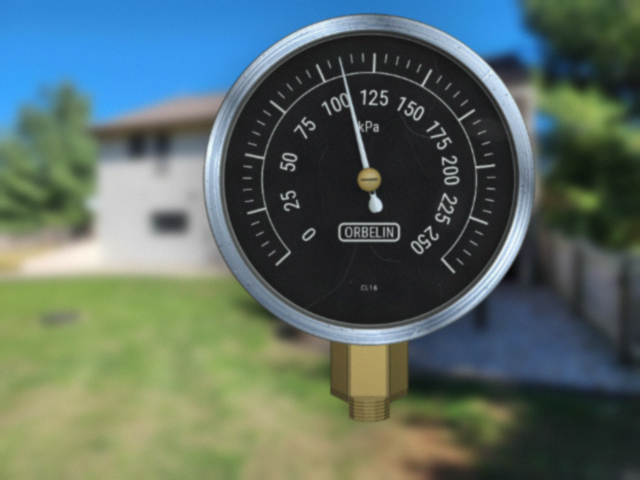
110 kPa
